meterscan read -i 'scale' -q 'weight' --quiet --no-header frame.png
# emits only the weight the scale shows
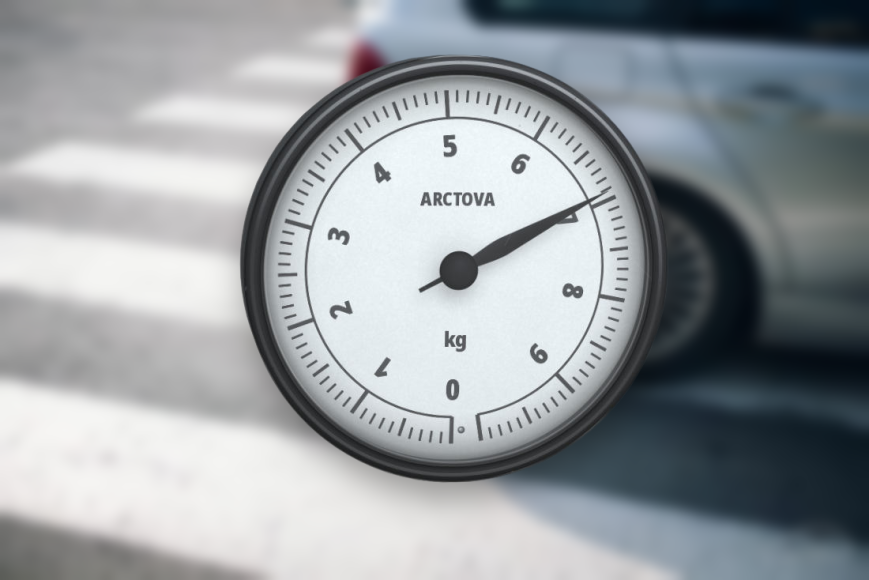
6.9 kg
